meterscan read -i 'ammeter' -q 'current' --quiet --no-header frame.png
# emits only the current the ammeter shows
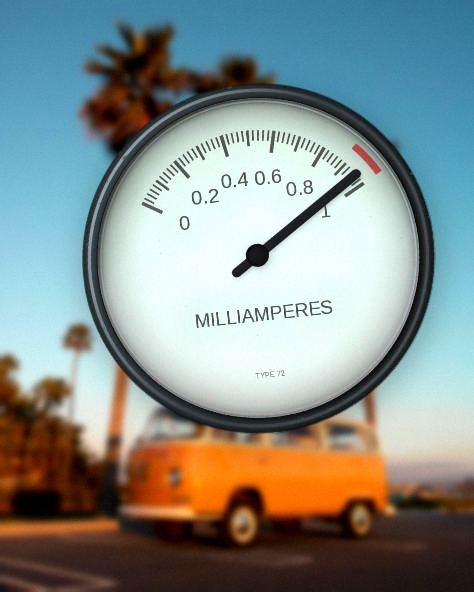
0.96 mA
